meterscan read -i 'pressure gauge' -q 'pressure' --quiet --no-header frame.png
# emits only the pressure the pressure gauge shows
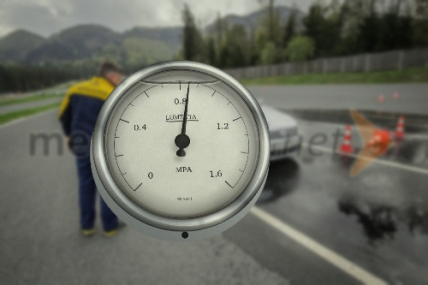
0.85 MPa
